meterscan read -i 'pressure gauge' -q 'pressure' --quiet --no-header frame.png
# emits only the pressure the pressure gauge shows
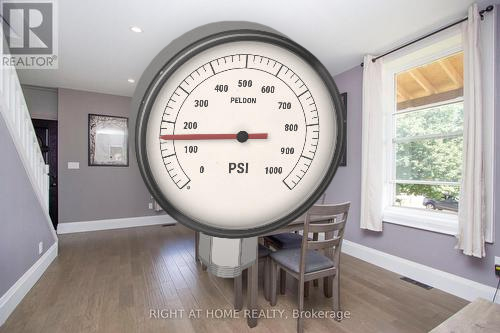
160 psi
